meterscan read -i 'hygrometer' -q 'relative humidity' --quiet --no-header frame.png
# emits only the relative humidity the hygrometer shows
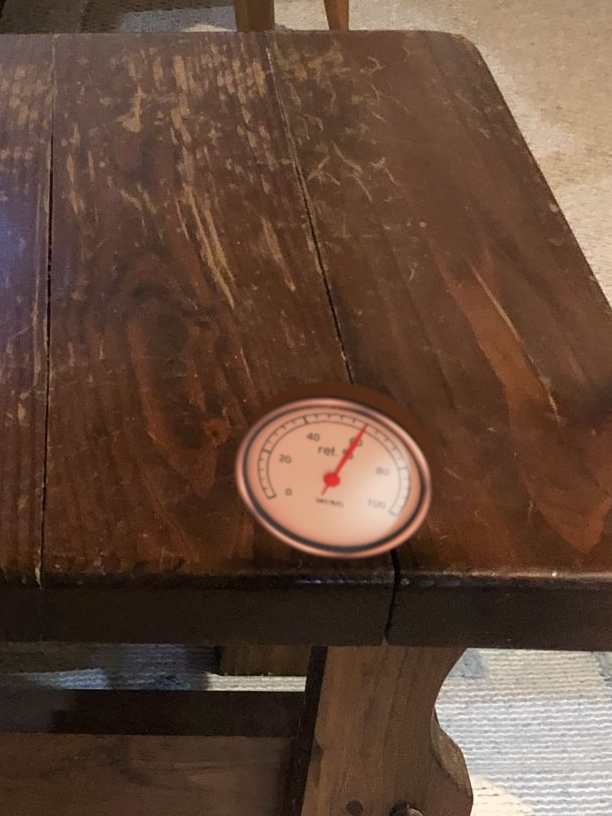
60 %
